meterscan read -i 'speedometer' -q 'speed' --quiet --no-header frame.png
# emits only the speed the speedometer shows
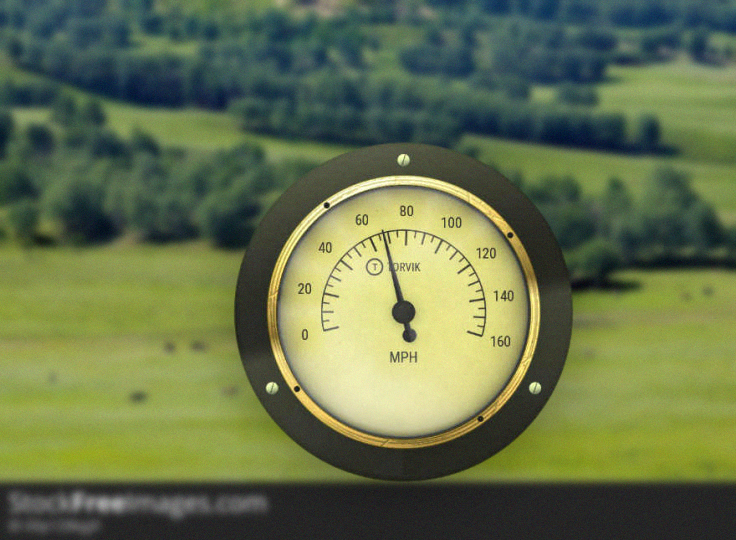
67.5 mph
